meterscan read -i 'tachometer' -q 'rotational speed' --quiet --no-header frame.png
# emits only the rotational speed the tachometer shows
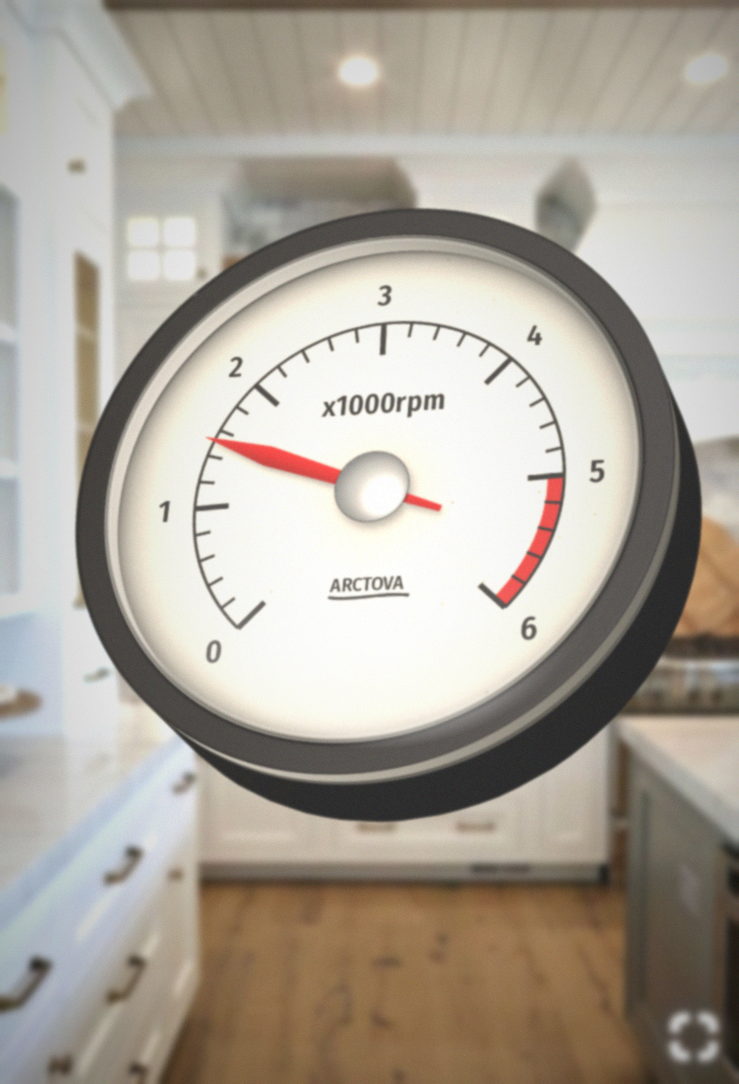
1500 rpm
